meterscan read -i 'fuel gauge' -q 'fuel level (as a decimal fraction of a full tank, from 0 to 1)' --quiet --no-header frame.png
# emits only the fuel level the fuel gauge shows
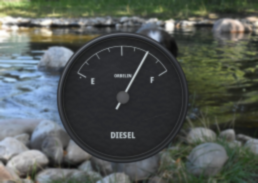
0.75
